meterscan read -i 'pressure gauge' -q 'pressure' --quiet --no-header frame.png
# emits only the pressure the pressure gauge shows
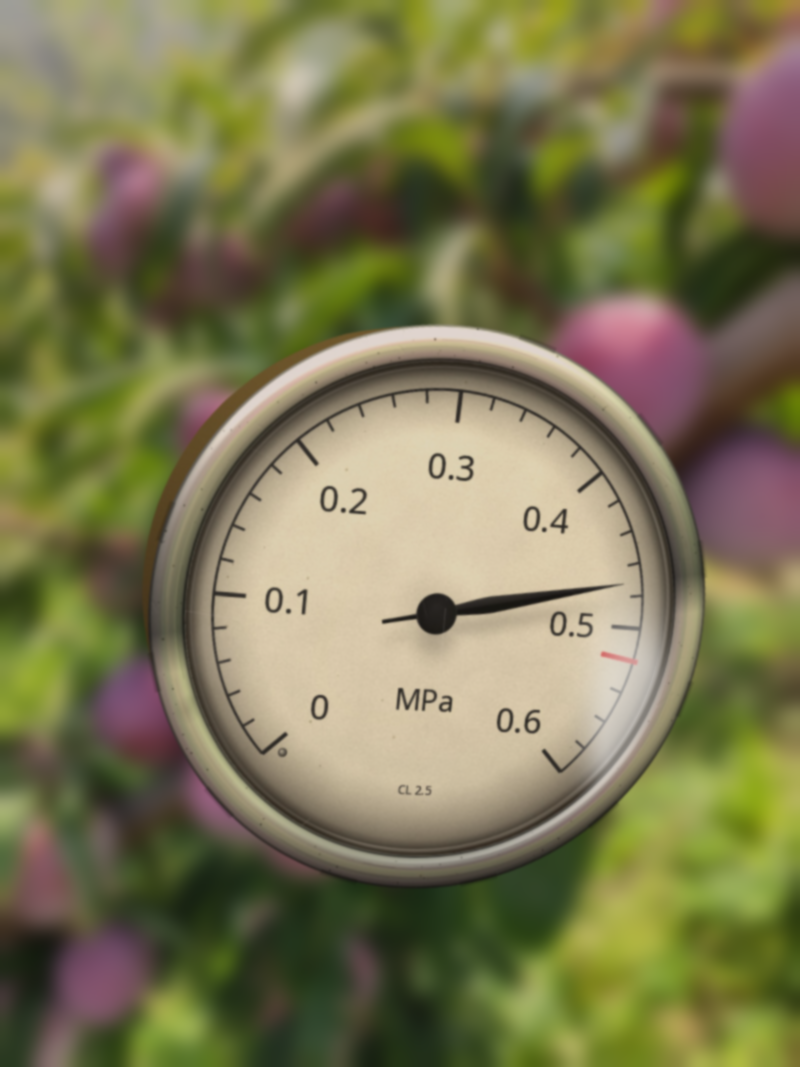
0.47 MPa
